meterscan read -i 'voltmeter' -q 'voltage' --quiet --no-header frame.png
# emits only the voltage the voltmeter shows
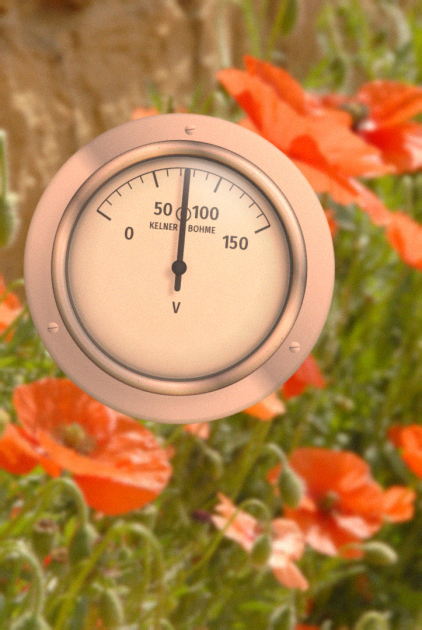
75 V
